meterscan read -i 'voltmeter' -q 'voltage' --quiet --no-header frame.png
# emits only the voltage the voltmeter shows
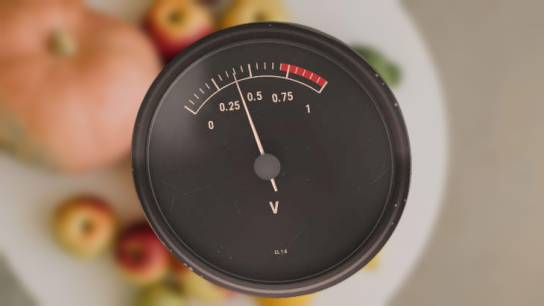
0.4 V
